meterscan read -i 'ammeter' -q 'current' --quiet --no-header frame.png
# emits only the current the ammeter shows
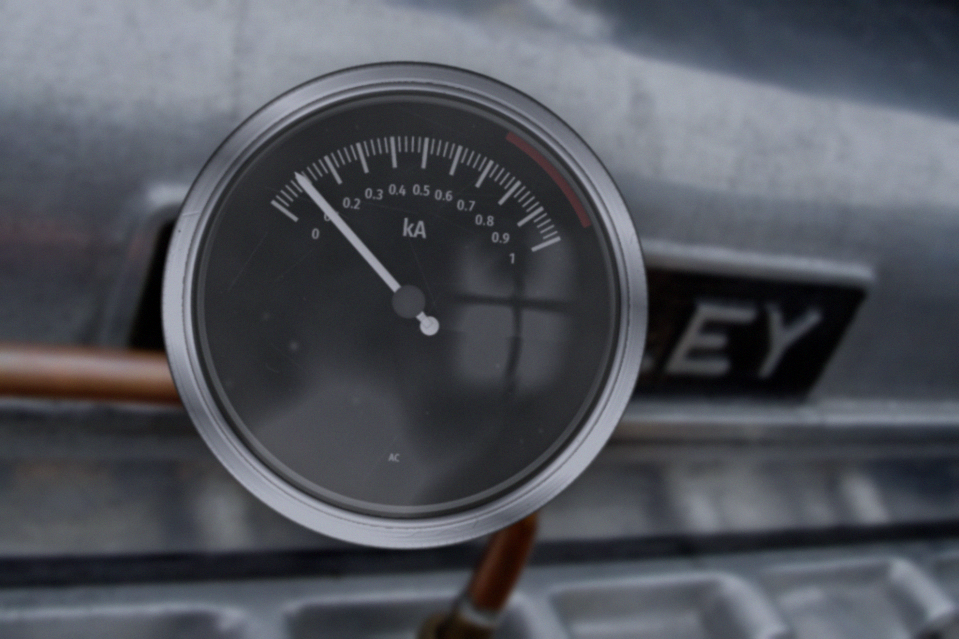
0.1 kA
